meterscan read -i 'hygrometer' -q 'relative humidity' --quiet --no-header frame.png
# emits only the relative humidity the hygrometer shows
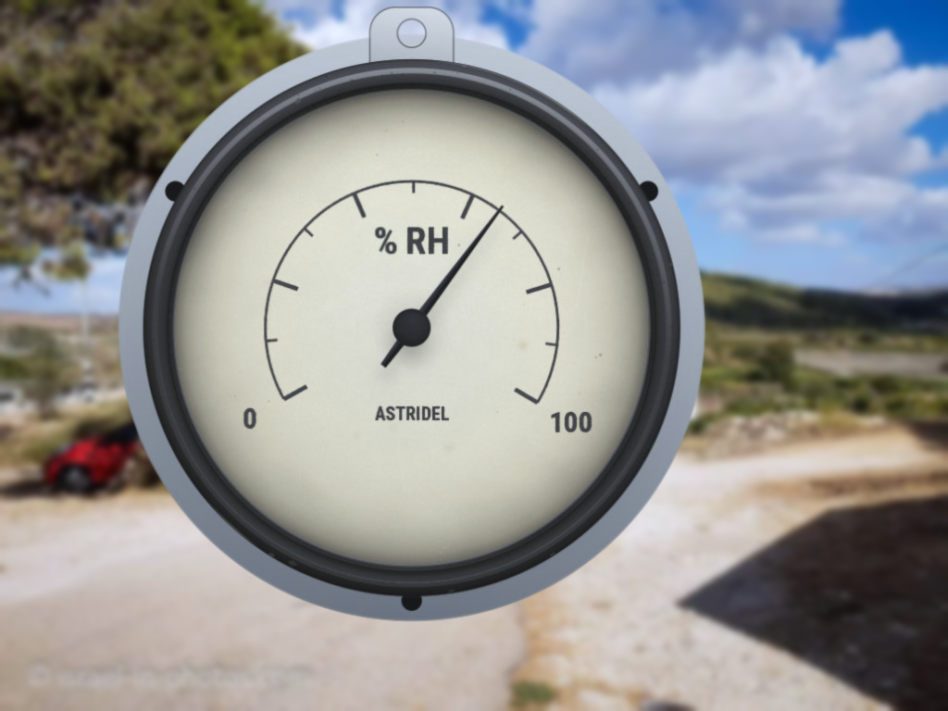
65 %
